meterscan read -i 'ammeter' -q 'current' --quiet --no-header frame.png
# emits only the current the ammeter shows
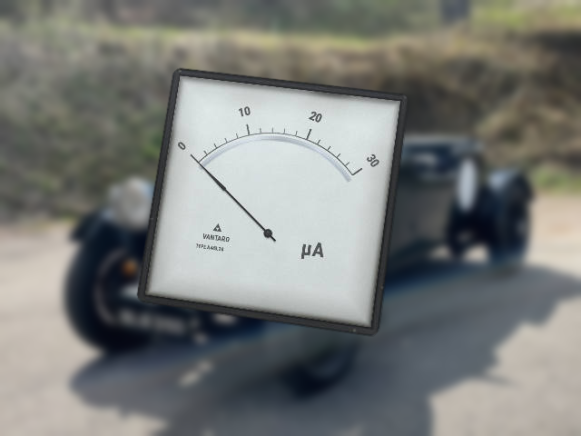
0 µA
